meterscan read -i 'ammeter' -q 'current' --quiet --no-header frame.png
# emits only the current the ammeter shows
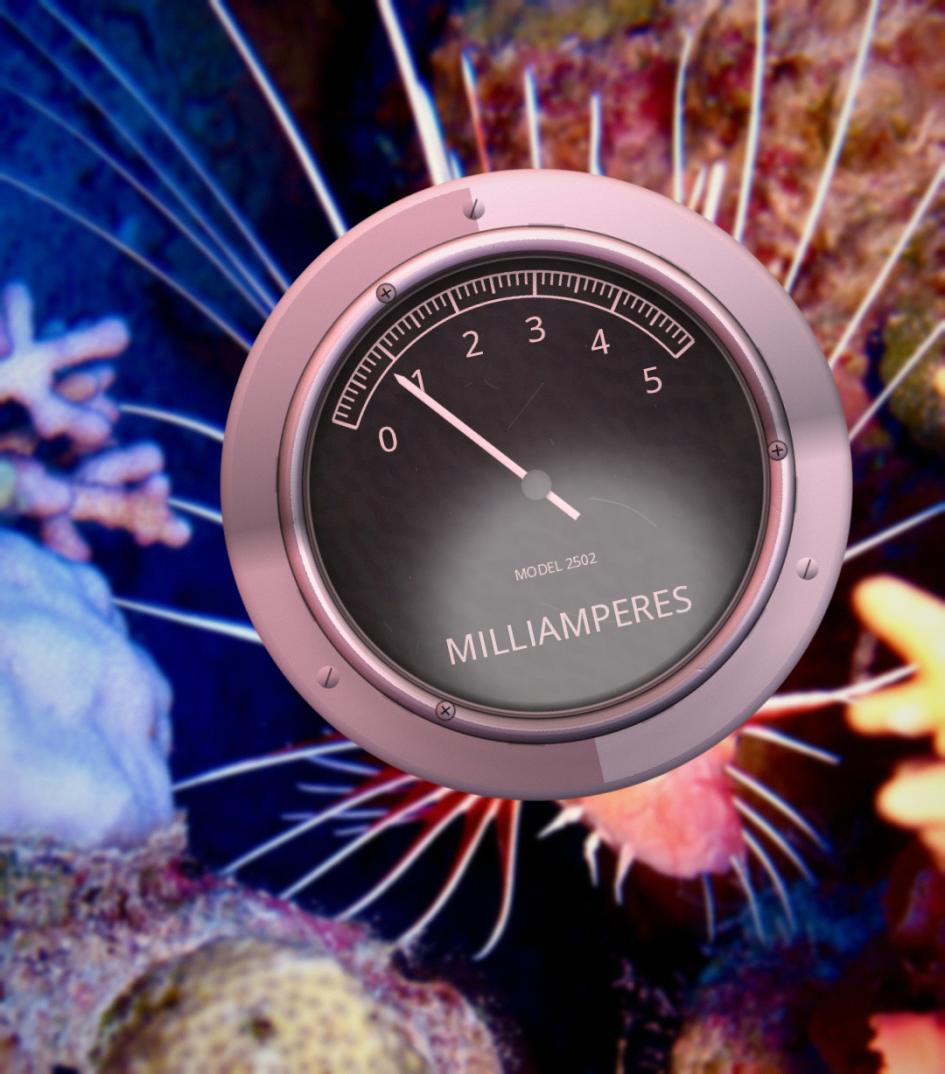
0.85 mA
